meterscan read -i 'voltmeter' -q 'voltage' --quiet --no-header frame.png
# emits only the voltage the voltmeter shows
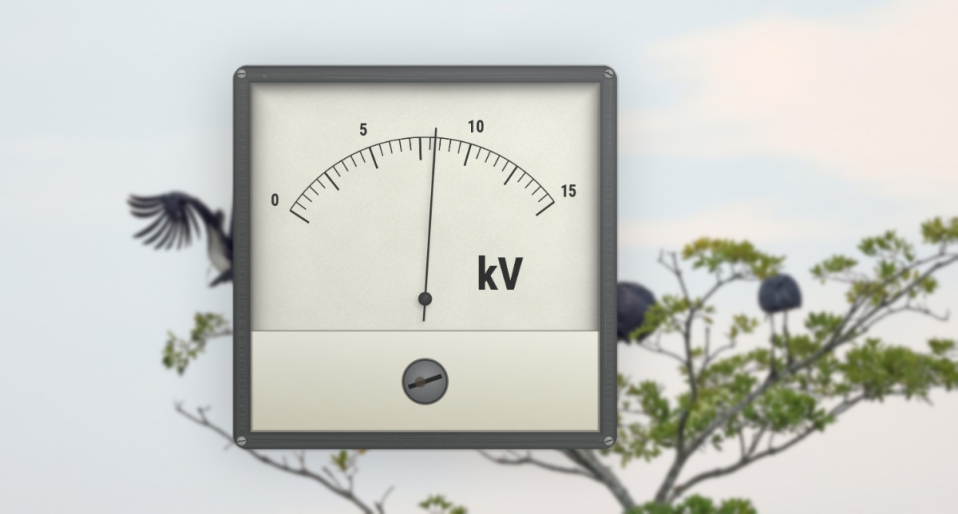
8.25 kV
